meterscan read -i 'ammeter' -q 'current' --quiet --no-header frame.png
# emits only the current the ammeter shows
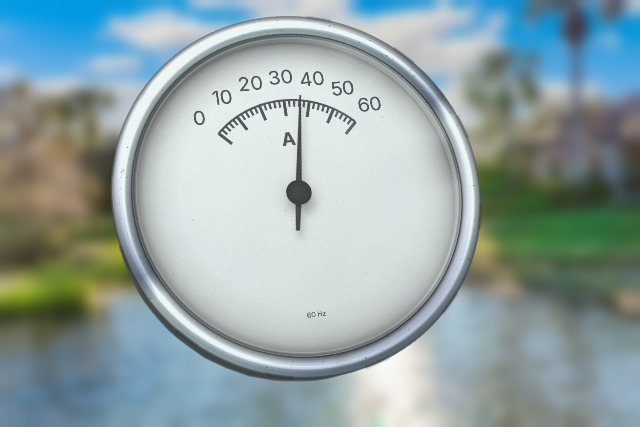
36 A
